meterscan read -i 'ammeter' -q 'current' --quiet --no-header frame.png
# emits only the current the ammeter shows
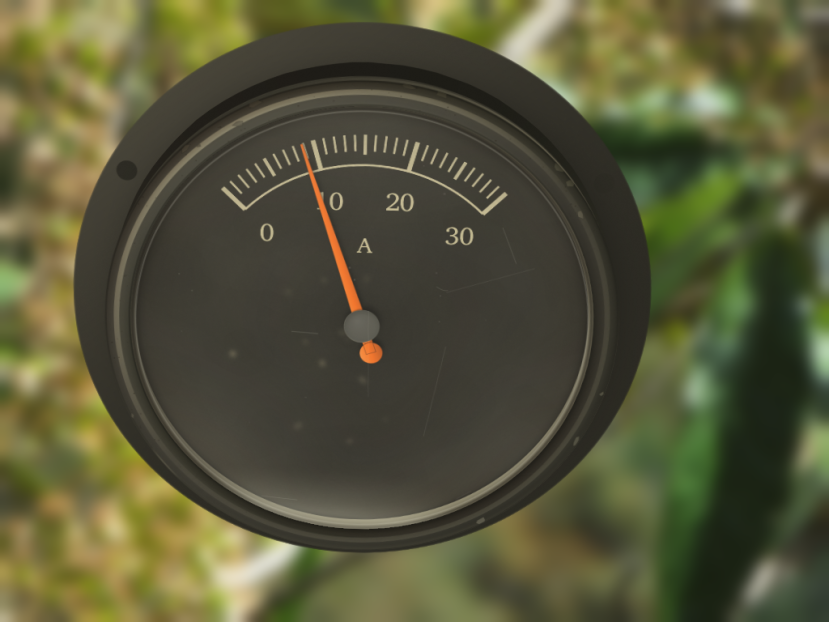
9 A
